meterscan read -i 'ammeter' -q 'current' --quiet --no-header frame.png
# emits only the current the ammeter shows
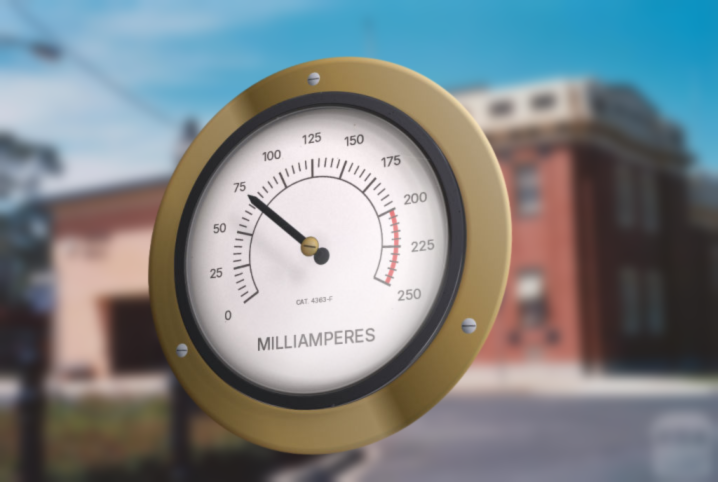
75 mA
